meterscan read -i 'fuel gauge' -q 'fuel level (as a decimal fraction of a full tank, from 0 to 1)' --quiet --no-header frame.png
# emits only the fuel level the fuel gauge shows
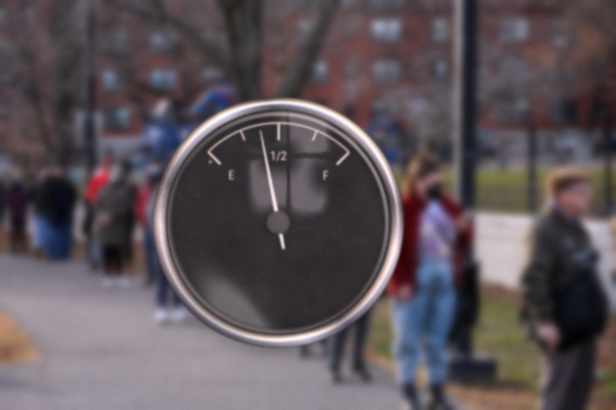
0.375
